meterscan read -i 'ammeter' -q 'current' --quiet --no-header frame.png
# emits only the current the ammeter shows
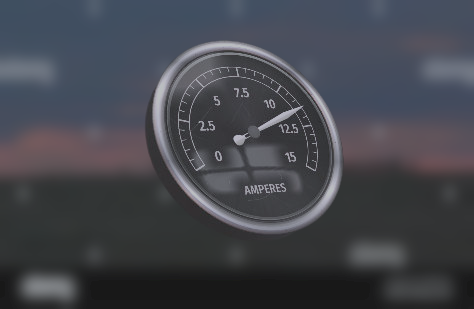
11.5 A
